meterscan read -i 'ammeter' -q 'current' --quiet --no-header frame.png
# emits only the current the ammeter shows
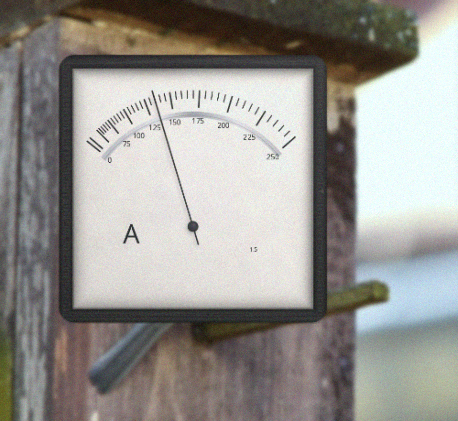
135 A
